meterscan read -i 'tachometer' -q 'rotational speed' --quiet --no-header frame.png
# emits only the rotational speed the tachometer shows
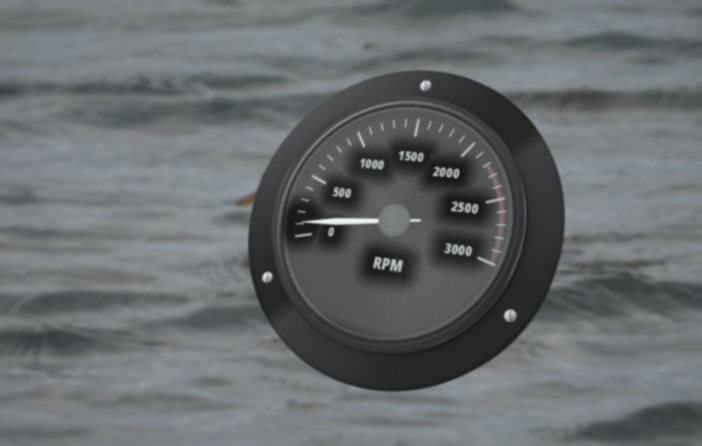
100 rpm
